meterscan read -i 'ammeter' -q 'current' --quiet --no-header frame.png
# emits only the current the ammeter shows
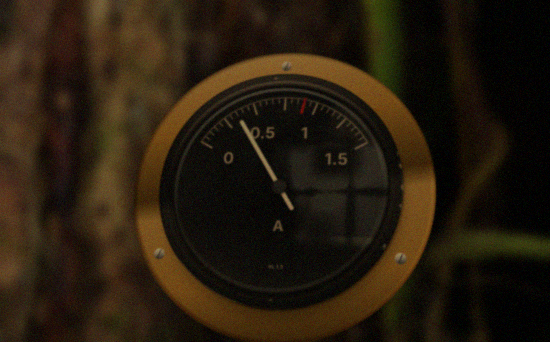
0.35 A
